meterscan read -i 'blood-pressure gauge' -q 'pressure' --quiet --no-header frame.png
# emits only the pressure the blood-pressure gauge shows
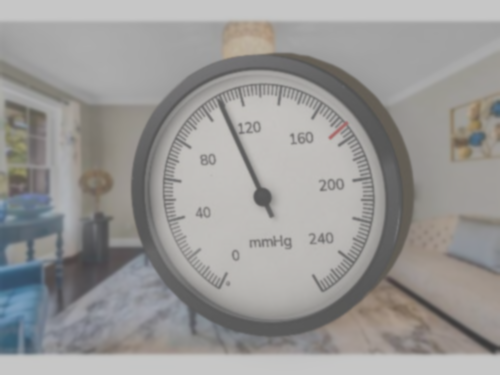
110 mmHg
